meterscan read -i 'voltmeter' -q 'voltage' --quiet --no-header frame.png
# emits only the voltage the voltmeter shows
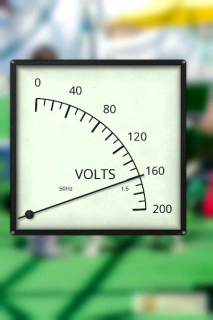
160 V
